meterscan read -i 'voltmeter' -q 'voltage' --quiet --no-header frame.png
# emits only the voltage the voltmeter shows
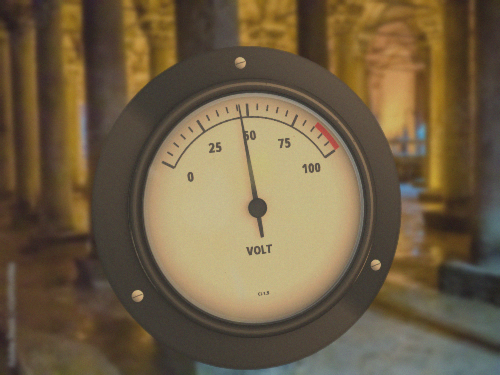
45 V
